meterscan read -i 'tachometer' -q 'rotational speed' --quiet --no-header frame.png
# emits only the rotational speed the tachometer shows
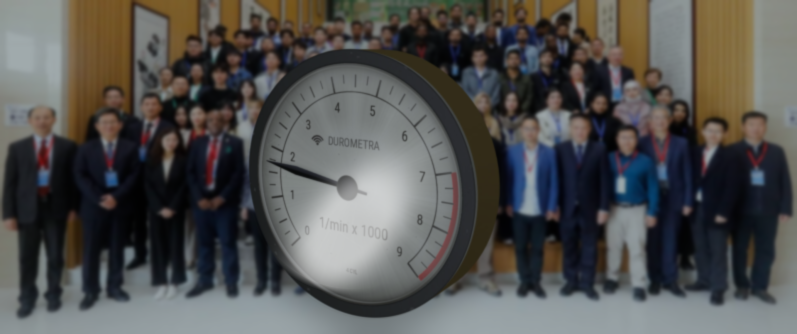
1750 rpm
